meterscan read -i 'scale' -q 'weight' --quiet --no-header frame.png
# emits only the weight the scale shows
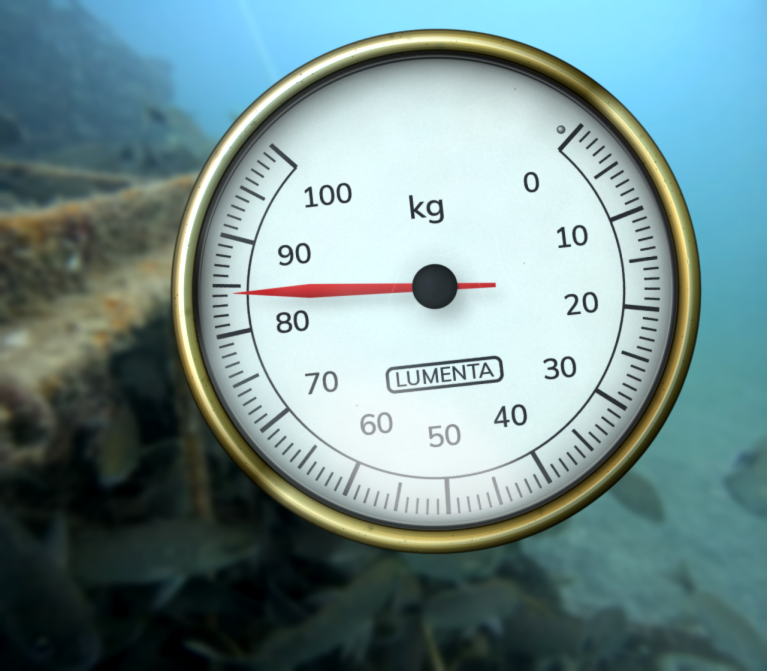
84 kg
